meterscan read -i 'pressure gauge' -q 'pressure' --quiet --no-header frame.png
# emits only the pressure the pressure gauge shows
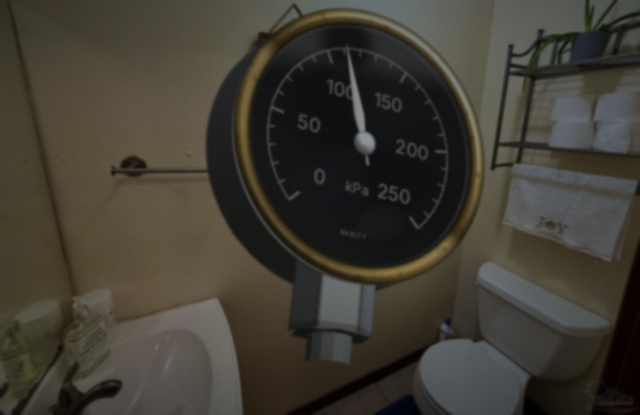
110 kPa
